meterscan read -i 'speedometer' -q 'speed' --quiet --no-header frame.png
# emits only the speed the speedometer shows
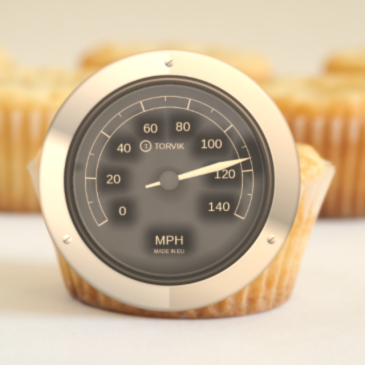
115 mph
